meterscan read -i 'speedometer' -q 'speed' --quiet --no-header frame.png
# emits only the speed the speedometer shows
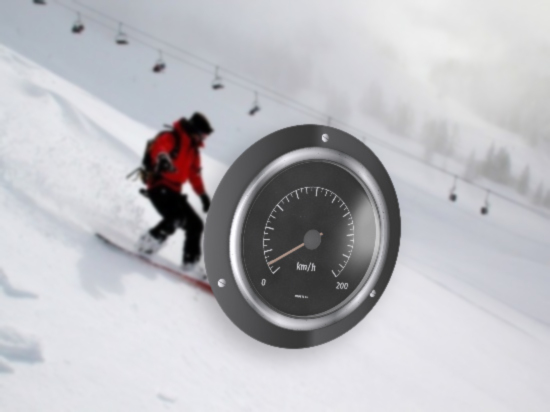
10 km/h
